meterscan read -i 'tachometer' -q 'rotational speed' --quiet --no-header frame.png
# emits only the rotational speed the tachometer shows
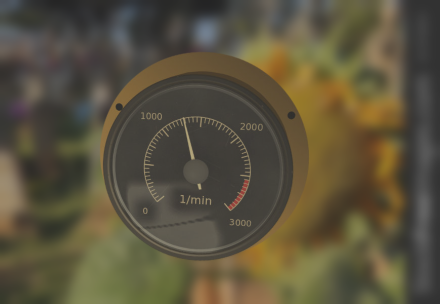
1300 rpm
